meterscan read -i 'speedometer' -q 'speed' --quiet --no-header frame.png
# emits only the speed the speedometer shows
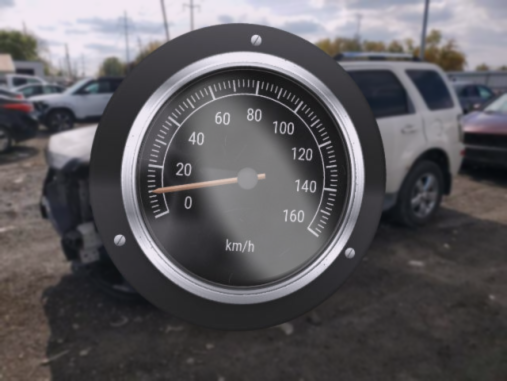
10 km/h
